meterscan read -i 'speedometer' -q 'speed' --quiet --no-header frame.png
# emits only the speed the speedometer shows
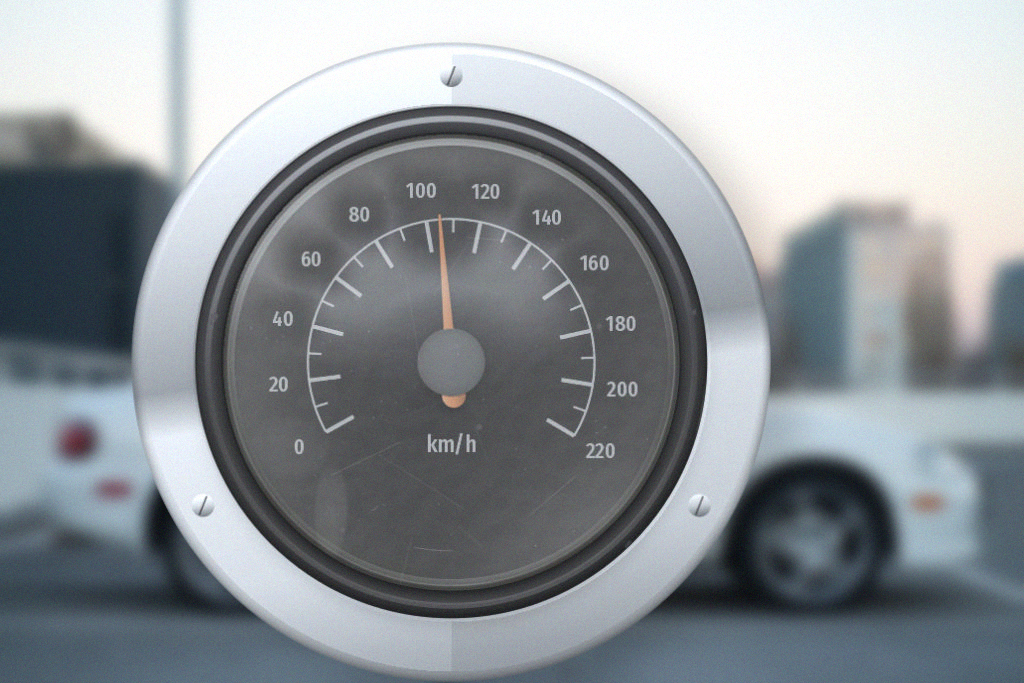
105 km/h
